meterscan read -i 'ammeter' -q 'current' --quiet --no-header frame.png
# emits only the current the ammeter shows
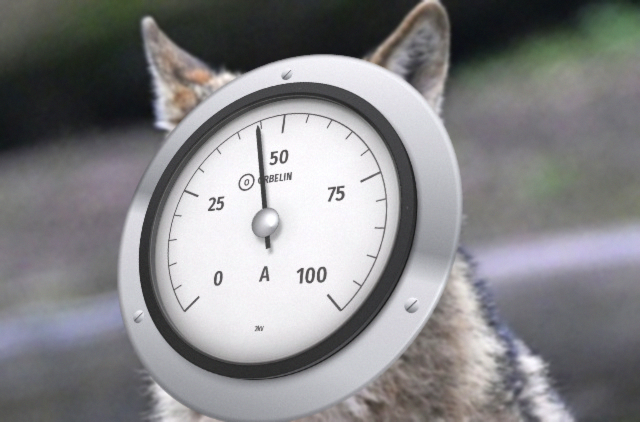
45 A
